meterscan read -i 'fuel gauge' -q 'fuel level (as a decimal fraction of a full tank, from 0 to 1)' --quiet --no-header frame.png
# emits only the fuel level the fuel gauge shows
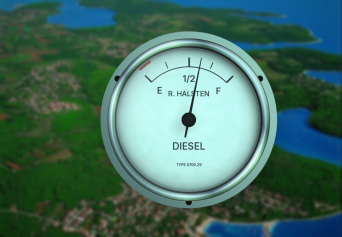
0.625
